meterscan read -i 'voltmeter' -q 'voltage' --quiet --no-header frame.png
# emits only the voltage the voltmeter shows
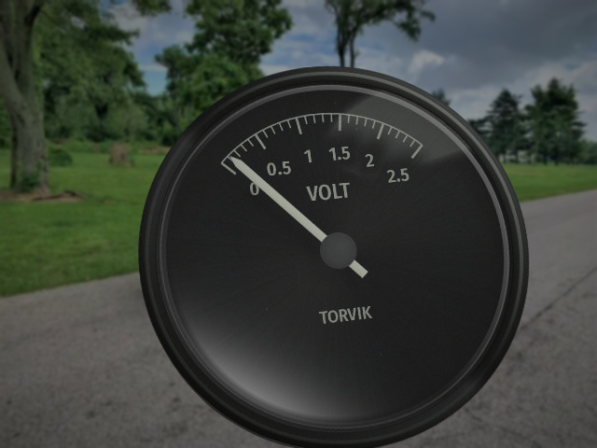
0.1 V
